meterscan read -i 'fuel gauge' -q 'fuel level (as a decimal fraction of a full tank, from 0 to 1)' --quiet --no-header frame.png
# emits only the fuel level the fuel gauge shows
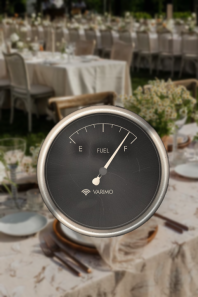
0.875
